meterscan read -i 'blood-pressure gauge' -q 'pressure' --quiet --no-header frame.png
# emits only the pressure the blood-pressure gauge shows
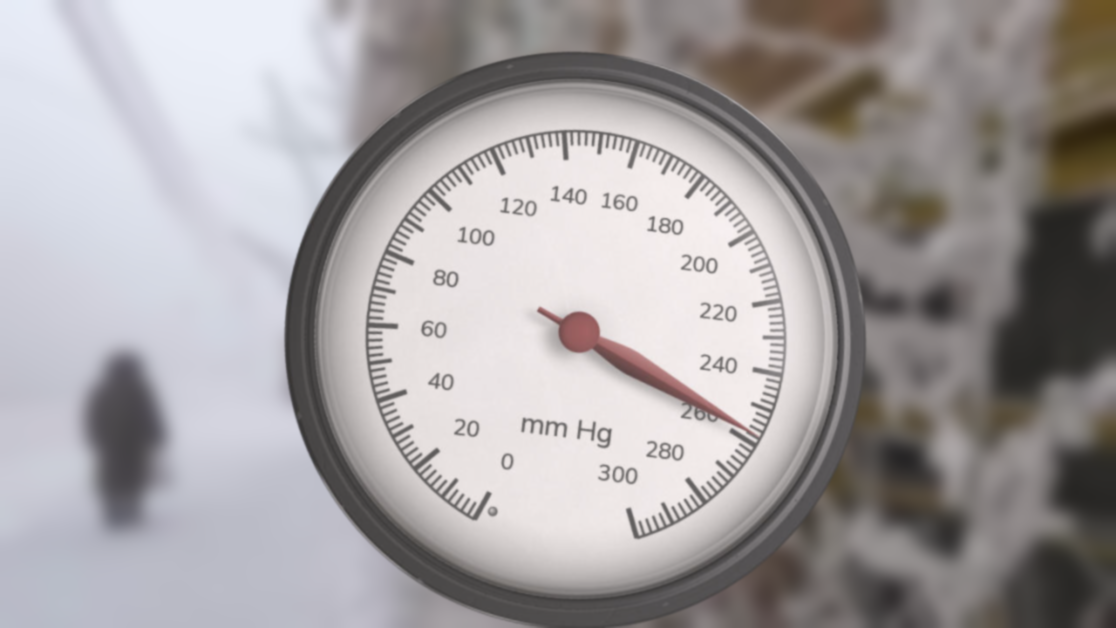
258 mmHg
